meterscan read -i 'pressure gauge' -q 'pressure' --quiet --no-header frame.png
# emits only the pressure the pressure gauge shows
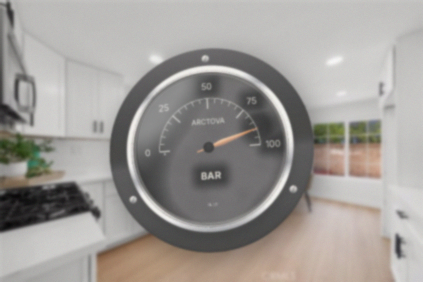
90 bar
